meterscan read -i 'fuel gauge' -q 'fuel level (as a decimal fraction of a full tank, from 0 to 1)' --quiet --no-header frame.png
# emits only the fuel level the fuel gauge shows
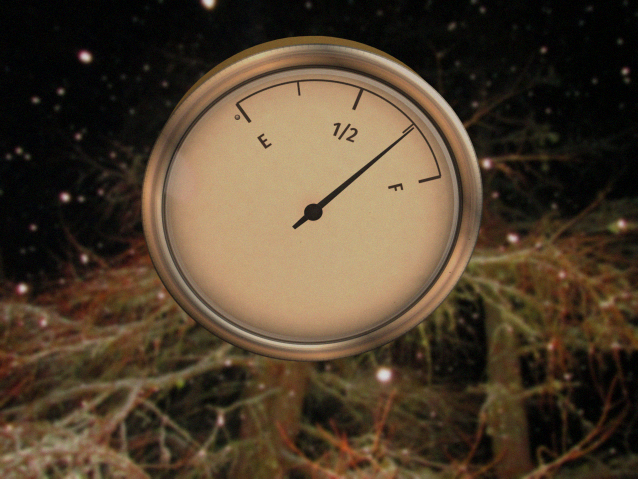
0.75
